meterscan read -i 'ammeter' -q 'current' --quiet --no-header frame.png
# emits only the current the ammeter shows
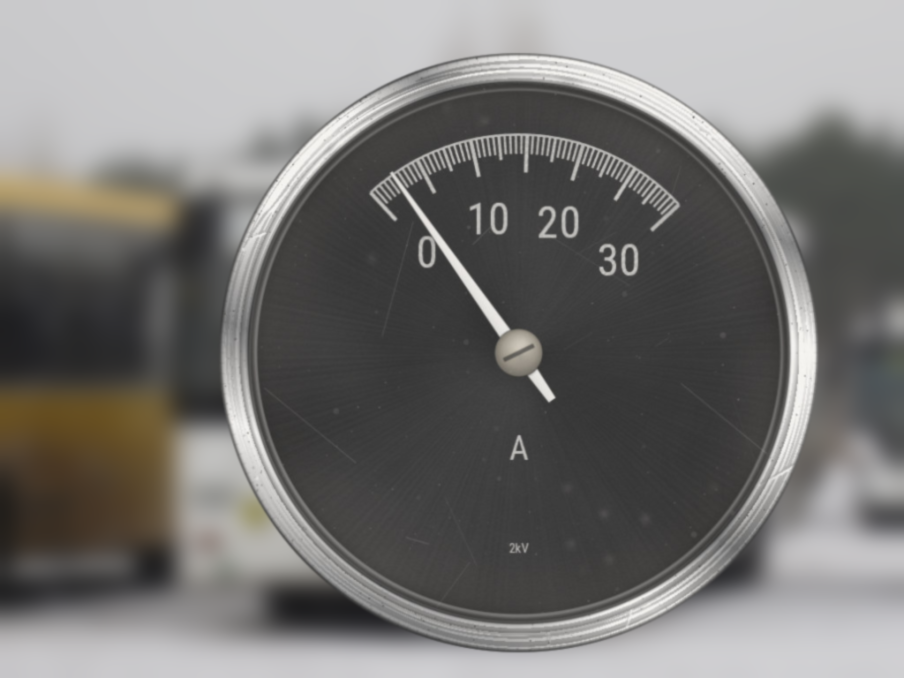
2.5 A
